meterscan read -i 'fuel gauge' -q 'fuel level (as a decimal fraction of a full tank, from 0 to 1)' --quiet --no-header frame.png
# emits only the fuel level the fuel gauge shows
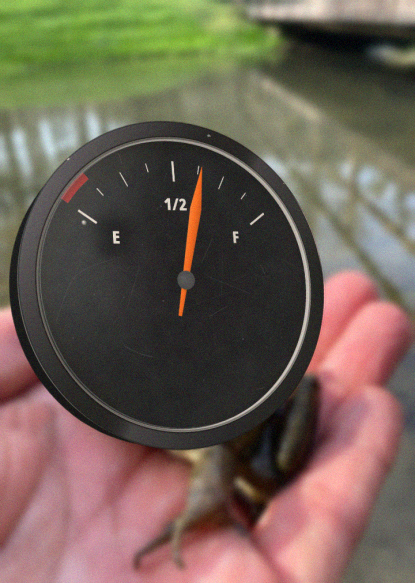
0.625
